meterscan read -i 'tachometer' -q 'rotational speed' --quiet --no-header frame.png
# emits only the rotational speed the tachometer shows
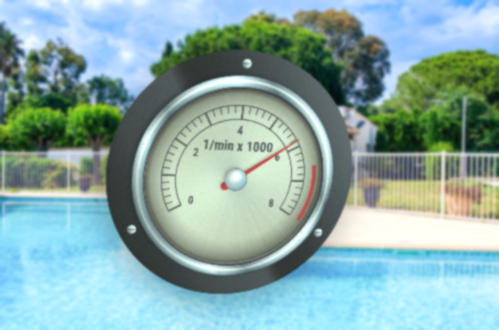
5800 rpm
